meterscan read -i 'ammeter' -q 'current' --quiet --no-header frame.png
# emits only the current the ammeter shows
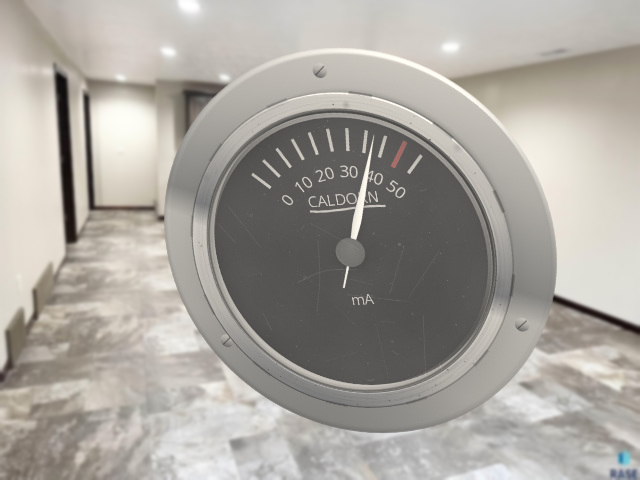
37.5 mA
